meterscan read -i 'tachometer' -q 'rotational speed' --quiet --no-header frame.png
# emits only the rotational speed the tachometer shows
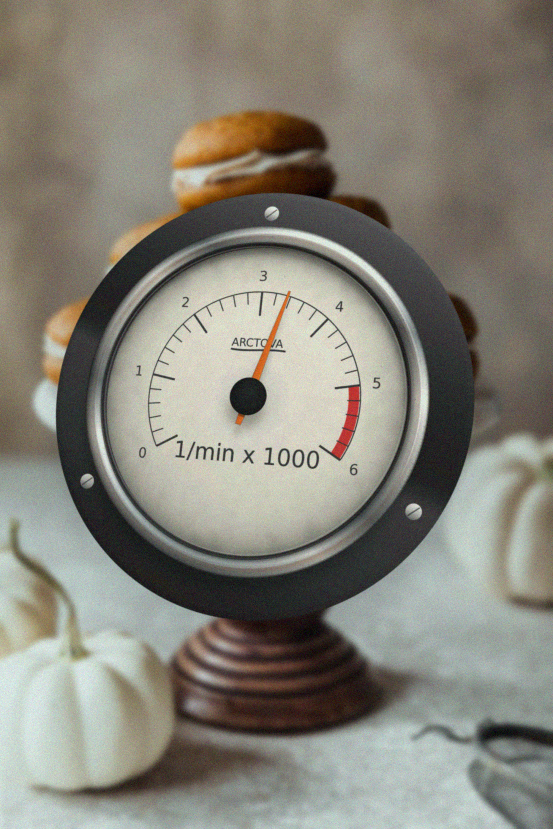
3400 rpm
